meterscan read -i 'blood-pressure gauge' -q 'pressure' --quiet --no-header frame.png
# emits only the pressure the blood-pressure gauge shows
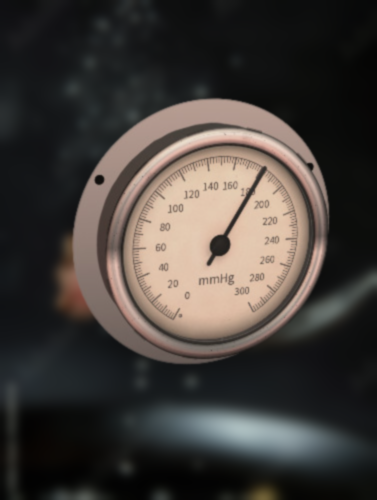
180 mmHg
